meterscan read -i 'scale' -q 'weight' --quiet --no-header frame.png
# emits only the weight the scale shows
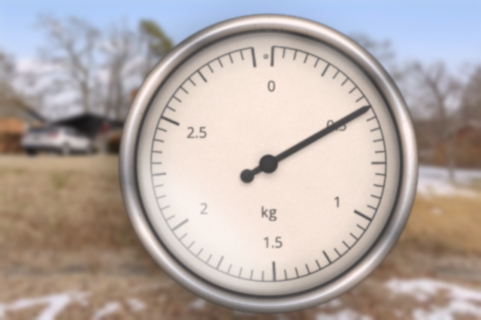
0.5 kg
